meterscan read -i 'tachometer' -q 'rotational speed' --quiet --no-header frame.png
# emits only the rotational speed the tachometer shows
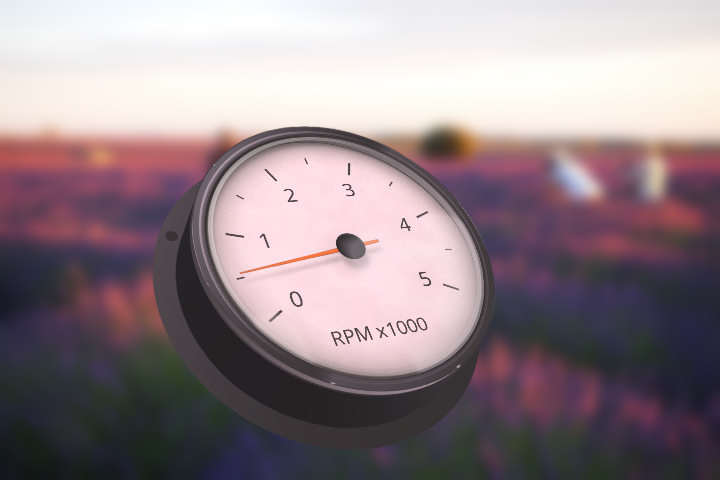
500 rpm
